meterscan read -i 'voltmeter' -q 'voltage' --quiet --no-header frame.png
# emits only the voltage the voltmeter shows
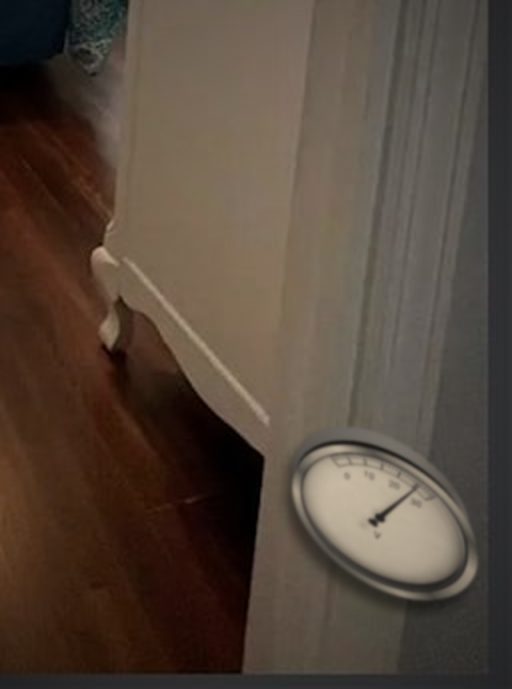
25 V
